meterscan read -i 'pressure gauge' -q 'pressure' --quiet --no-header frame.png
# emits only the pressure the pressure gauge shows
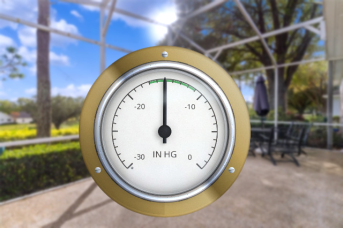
-15 inHg
